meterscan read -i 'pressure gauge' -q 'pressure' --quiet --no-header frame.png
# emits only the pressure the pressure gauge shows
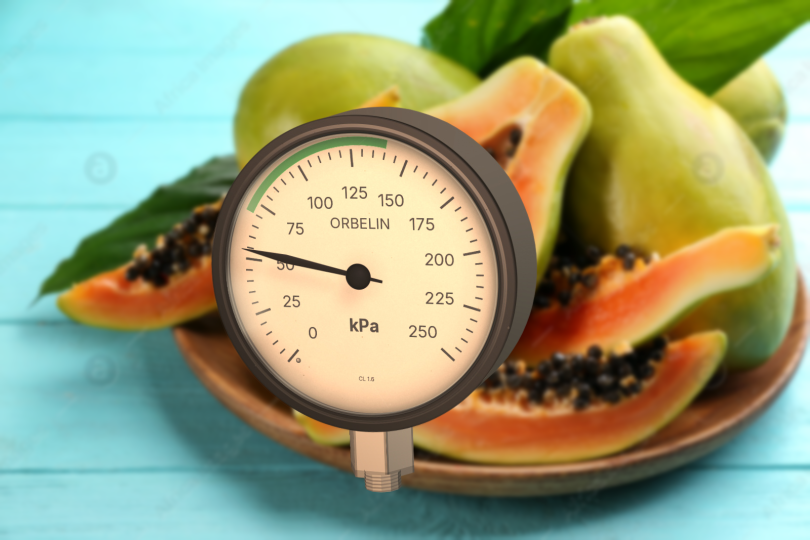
55 kPa
